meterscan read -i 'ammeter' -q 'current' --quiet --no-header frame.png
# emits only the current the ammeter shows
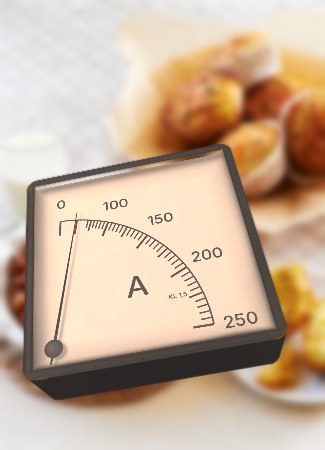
50 A
